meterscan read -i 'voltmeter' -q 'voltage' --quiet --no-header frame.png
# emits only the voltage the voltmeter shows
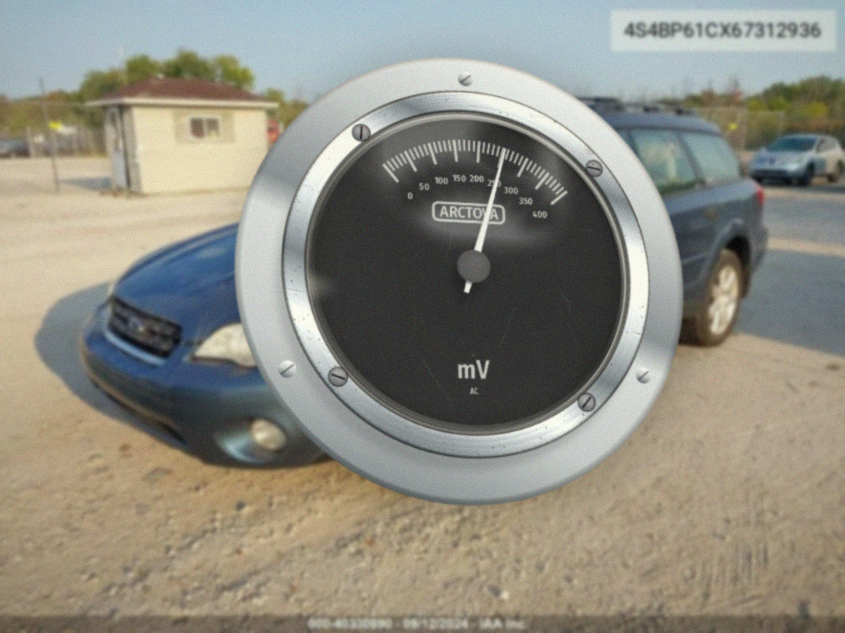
250 mV
